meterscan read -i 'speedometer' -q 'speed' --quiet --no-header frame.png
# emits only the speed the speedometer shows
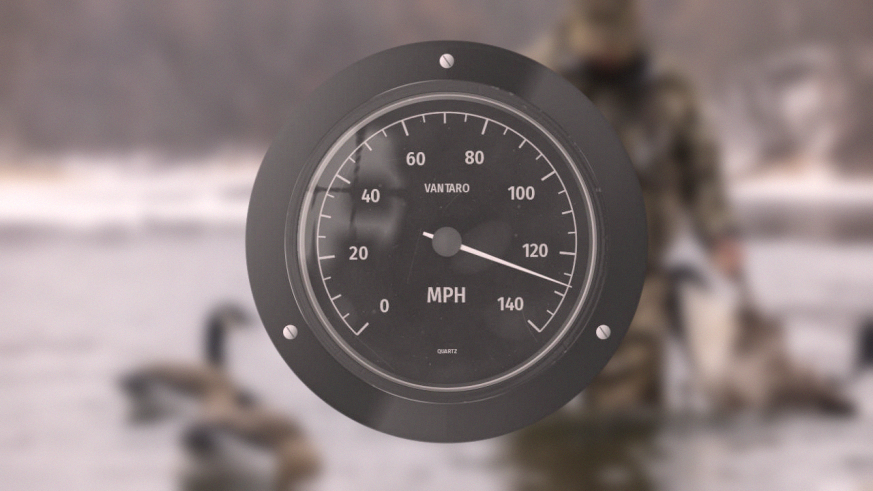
127.5 mph
